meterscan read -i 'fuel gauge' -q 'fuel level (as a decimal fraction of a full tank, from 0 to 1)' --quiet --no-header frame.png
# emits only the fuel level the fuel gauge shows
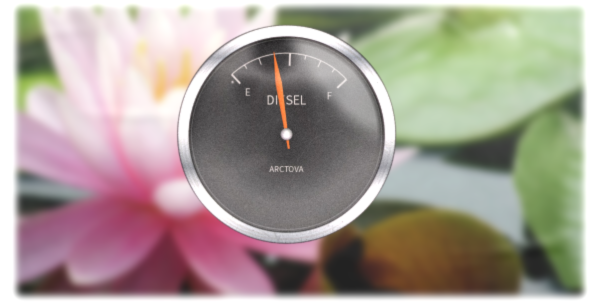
0.375
